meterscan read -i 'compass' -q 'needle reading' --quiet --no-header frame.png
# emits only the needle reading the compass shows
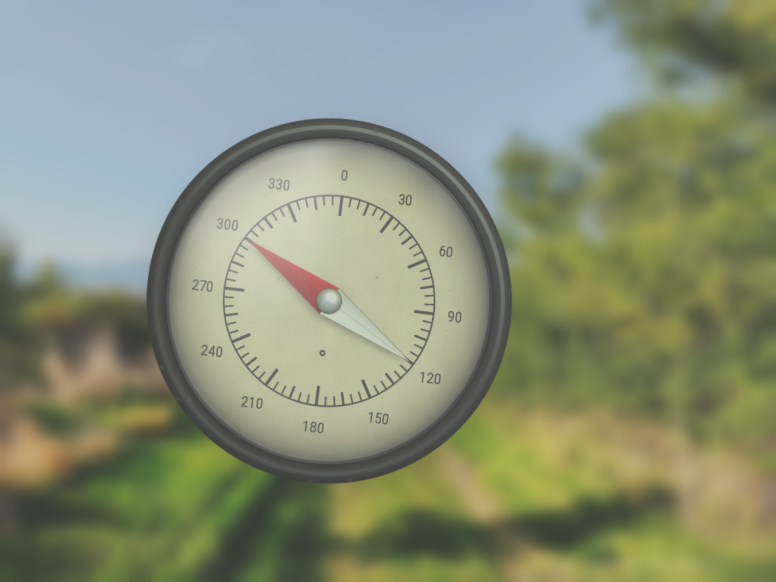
300 °
